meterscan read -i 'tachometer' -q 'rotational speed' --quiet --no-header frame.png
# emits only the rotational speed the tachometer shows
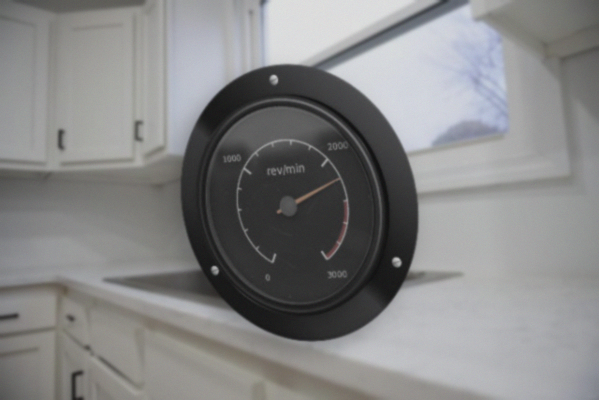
2200 rpm
